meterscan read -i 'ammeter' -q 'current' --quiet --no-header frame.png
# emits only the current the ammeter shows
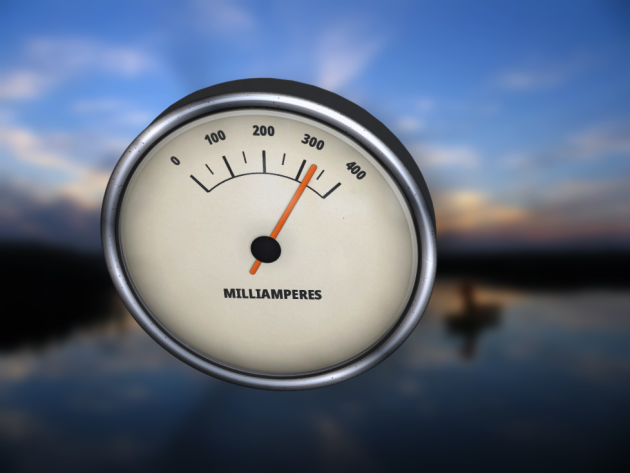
325 mA
